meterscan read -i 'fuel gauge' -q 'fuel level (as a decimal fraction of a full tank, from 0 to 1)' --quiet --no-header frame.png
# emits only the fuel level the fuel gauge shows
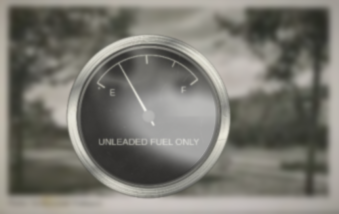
0.25
